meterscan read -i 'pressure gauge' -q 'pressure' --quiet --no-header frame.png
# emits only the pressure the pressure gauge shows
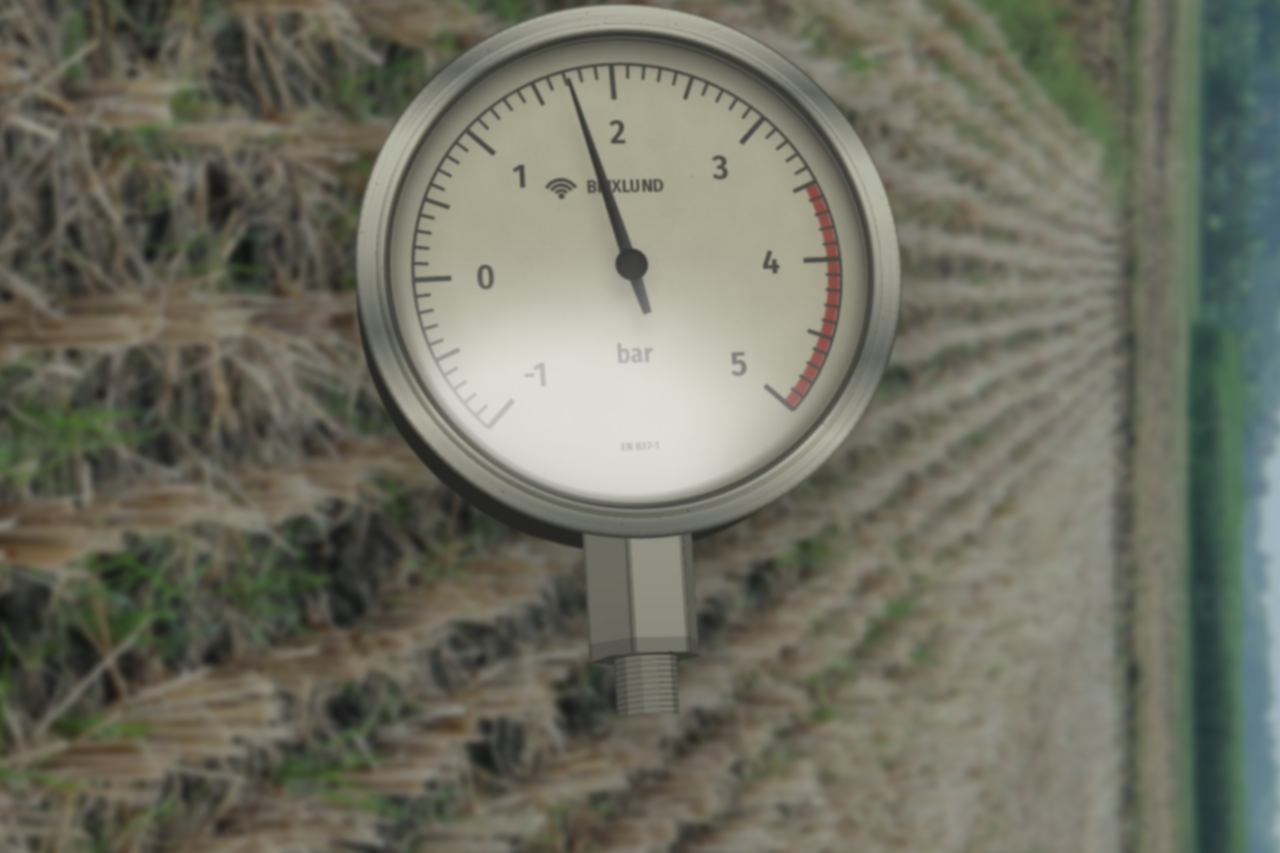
1.7 bar
